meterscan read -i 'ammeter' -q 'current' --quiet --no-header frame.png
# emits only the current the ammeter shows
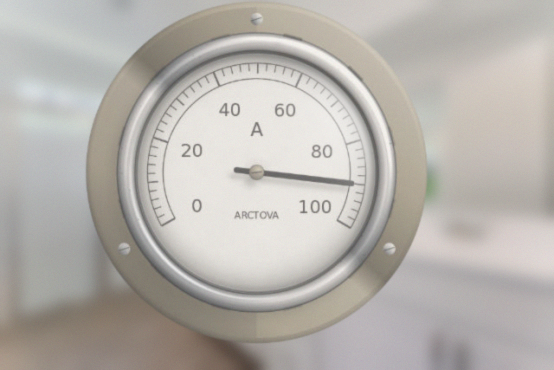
90 A
